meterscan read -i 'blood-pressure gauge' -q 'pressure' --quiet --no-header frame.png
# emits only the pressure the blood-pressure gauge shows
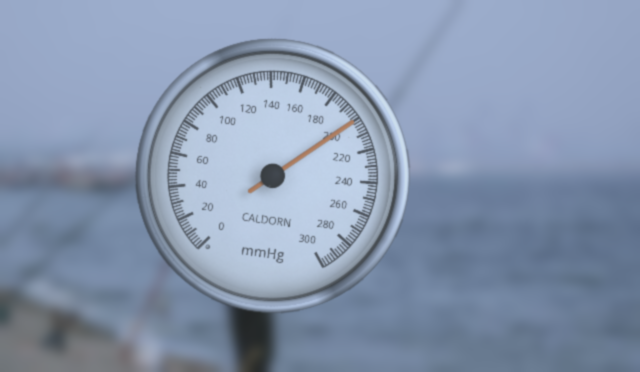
200 mmHg
